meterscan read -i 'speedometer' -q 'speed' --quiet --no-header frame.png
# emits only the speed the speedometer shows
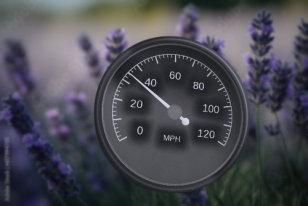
34 mph
